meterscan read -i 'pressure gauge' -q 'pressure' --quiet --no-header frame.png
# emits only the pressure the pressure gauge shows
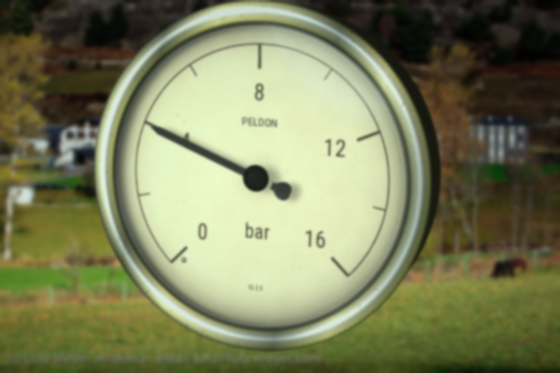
4 bar
